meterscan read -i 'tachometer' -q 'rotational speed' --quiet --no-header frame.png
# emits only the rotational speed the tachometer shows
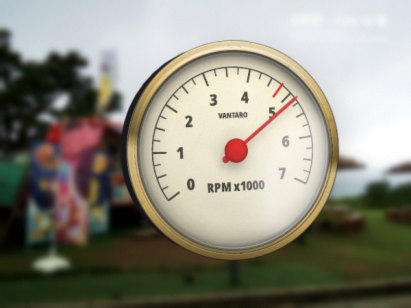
5125 rpm
